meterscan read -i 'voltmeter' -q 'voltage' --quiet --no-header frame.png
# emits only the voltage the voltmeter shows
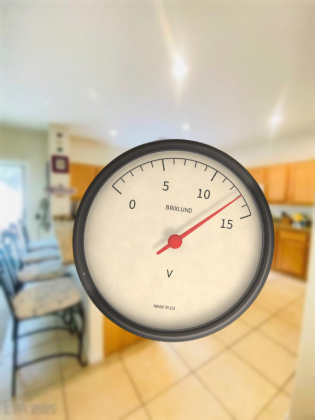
13 V
